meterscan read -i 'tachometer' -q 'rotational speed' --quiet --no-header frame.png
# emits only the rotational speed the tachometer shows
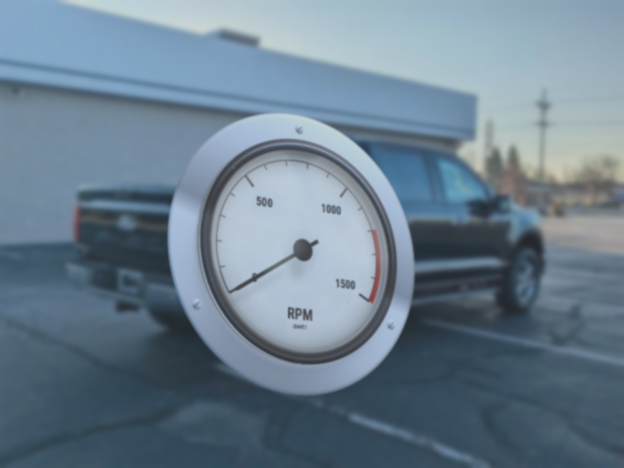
0 rpm
